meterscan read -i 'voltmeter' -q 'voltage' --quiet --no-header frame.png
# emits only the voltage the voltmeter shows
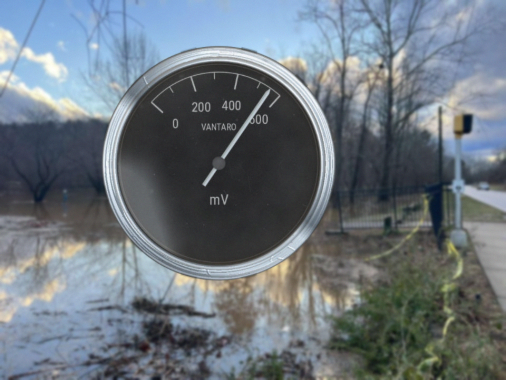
550 mV
